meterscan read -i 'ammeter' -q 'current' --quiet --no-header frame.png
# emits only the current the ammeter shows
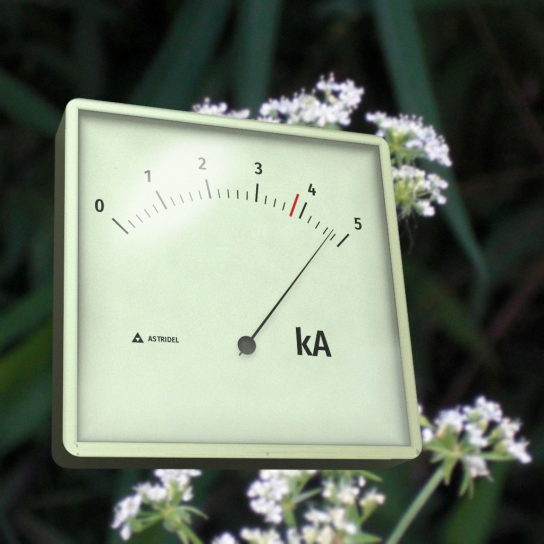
4.7 kA
